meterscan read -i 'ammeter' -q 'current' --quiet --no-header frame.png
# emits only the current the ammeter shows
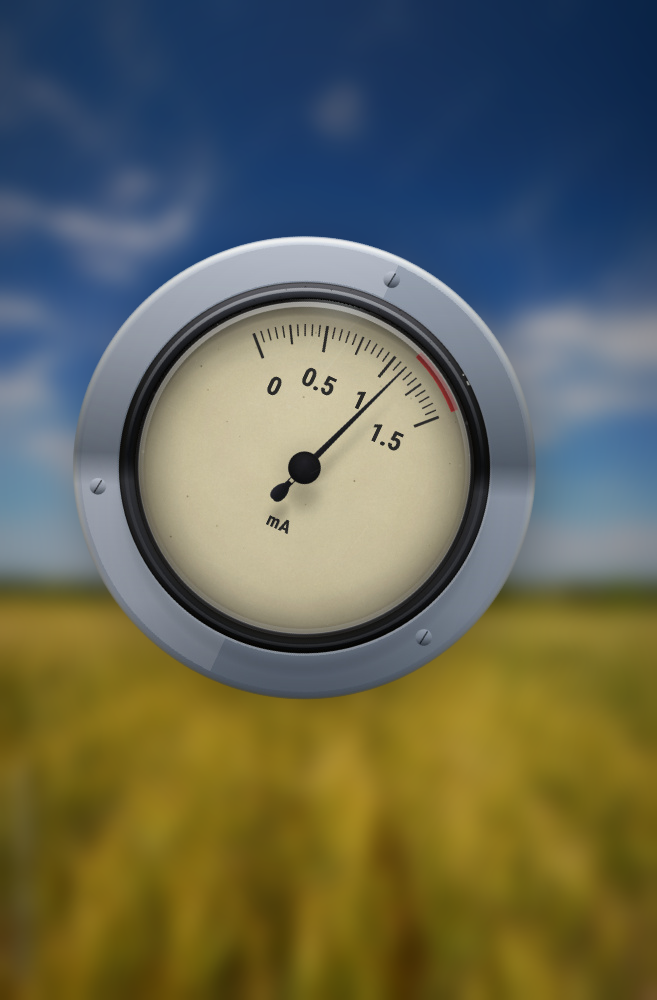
1.1 mA
